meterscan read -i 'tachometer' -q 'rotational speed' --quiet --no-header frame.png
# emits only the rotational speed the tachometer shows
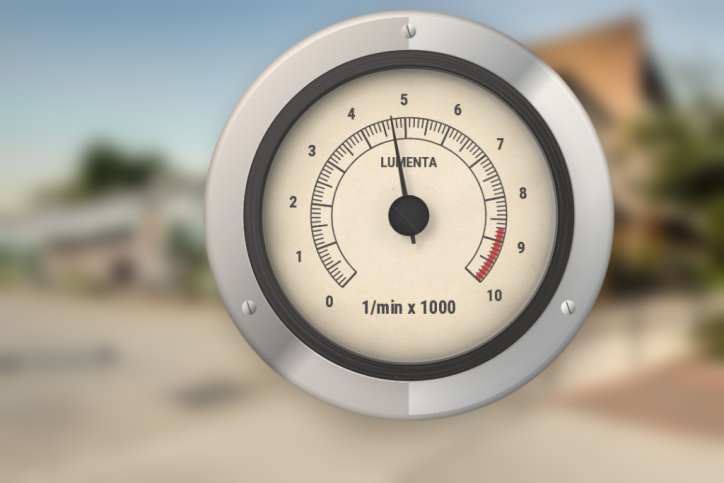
4700 rpm
